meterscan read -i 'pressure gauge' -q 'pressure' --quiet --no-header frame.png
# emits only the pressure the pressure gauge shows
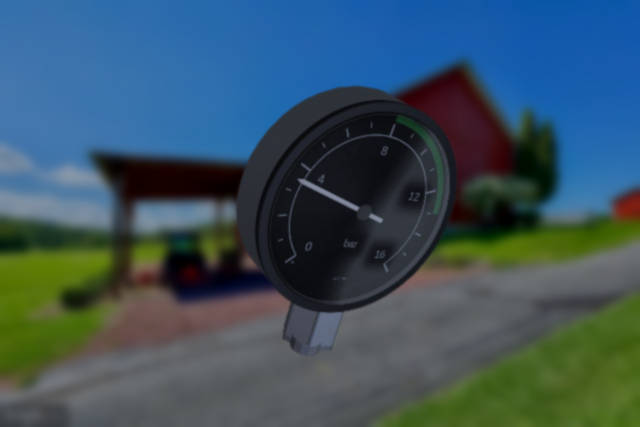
3.5 bar
